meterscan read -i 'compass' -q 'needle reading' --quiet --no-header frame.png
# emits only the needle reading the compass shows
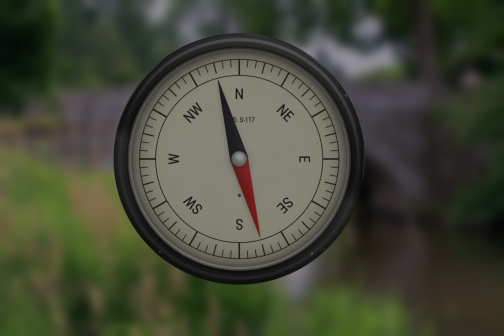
165 °
